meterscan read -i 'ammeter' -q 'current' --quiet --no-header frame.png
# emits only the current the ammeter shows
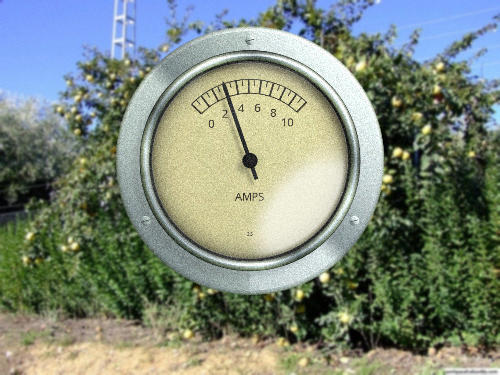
3 A
